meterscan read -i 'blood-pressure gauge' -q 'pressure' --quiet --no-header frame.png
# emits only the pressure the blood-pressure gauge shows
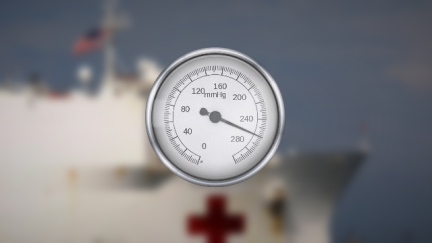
260 mmHg
